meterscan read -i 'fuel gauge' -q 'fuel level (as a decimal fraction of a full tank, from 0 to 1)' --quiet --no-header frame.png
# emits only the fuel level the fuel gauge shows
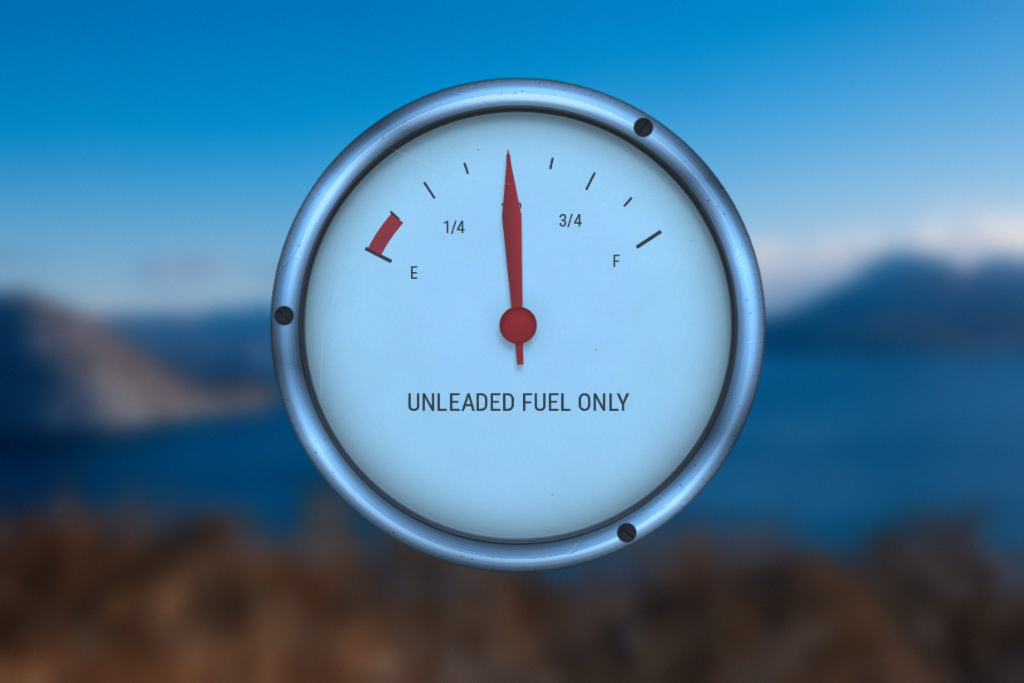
0.5
